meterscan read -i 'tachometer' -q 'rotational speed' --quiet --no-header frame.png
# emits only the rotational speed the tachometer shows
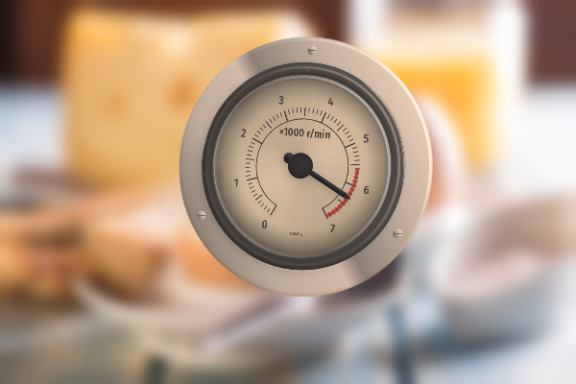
6300 rpm
